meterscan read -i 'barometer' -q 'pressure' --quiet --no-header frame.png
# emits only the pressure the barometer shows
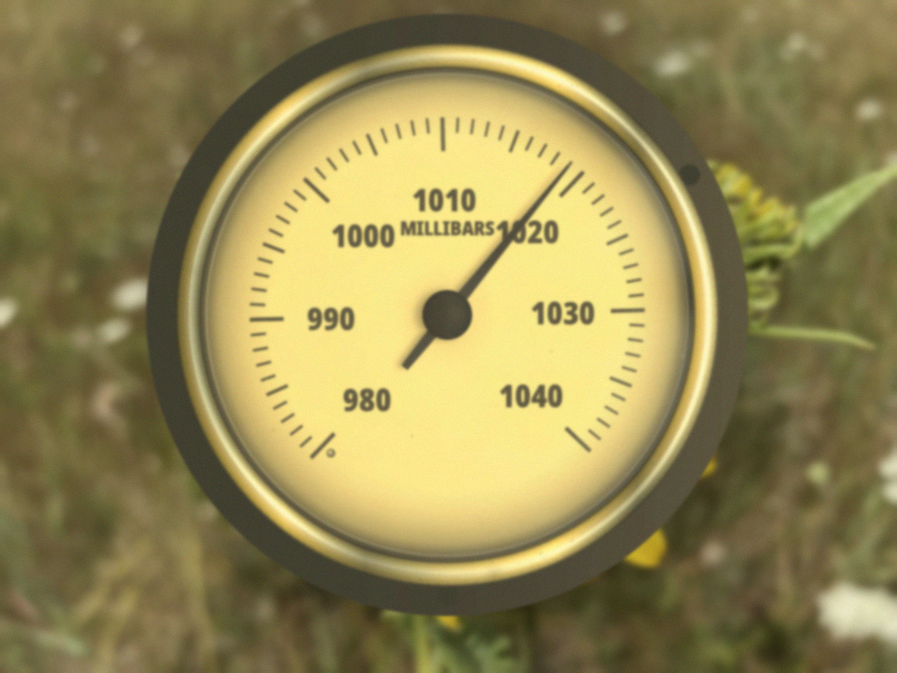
1019 mbar
